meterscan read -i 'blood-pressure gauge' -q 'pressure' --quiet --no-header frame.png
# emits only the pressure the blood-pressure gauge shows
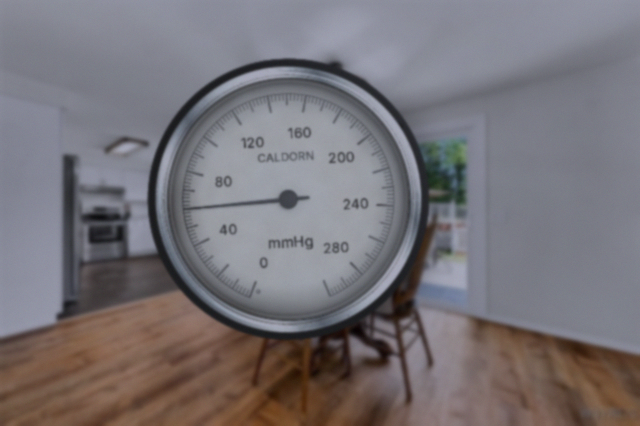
60 mmHg
